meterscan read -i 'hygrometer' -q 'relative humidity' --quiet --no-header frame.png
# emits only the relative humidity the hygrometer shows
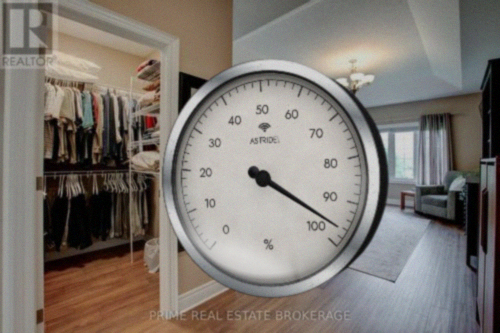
96 %
